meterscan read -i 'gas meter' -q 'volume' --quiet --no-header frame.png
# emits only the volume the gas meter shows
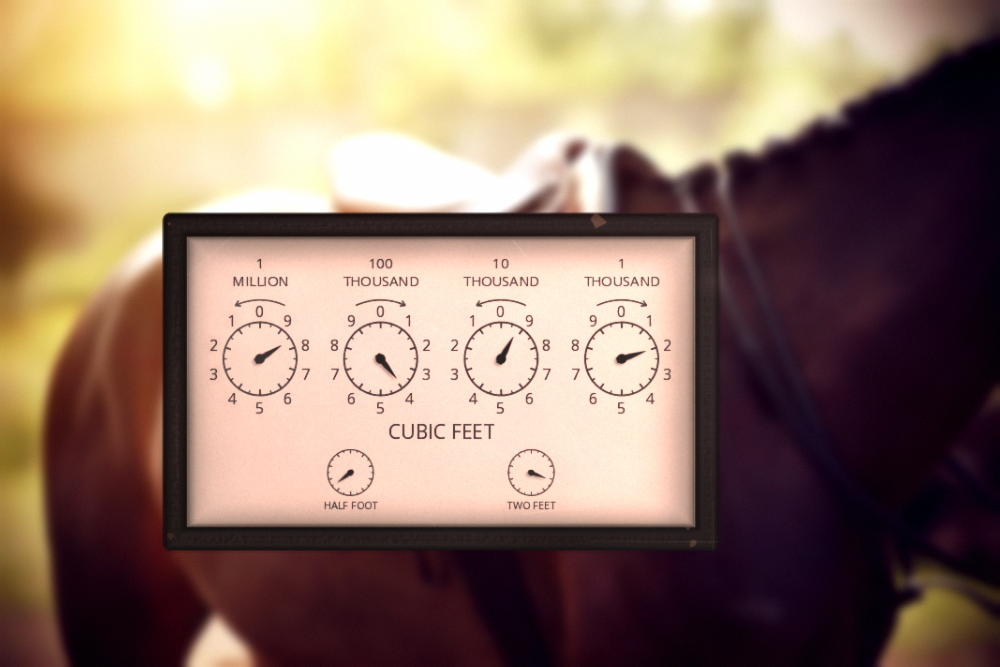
839200 ft³
